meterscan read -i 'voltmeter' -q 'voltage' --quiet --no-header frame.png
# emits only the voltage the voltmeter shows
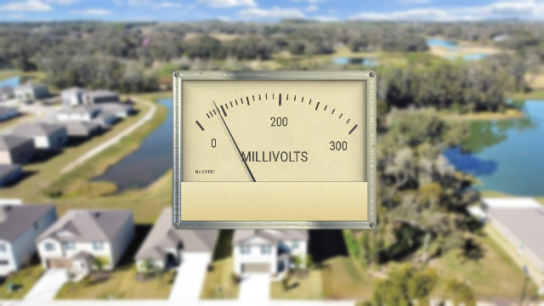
90 mV
